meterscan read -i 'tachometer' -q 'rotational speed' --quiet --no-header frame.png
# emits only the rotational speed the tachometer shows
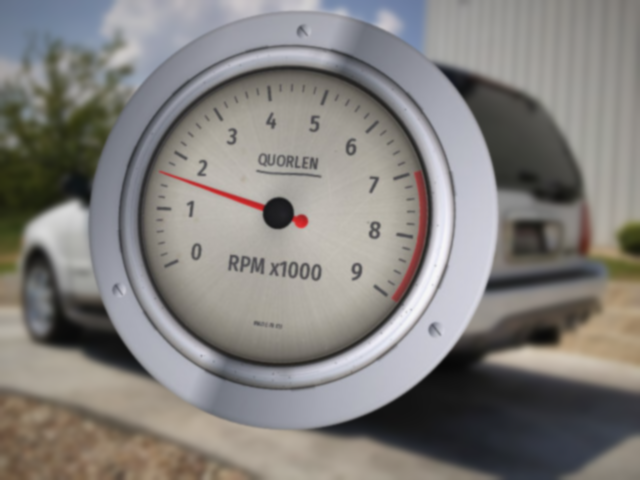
1600 rpm
